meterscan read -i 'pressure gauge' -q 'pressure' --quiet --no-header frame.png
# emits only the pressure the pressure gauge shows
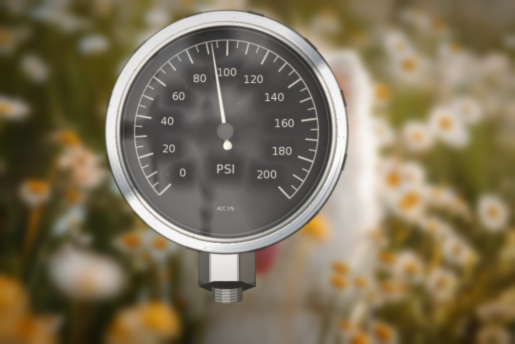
92.5 psi
